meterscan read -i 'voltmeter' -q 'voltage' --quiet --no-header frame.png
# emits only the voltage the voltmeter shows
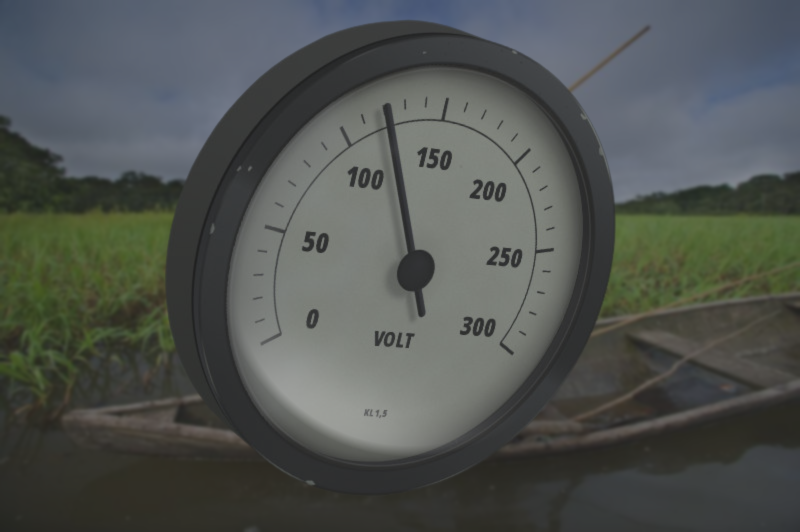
120 V
